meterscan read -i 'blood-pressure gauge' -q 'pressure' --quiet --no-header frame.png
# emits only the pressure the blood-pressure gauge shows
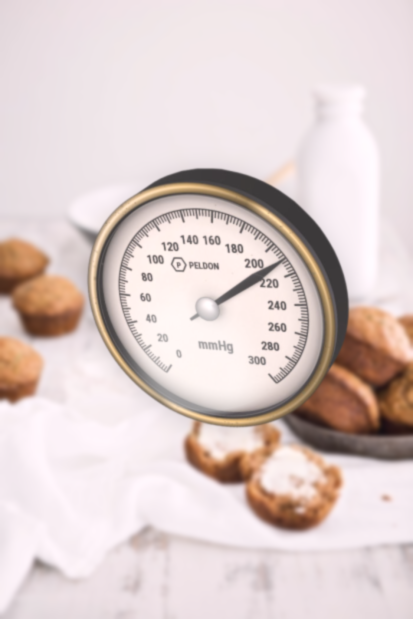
210 mmHg
